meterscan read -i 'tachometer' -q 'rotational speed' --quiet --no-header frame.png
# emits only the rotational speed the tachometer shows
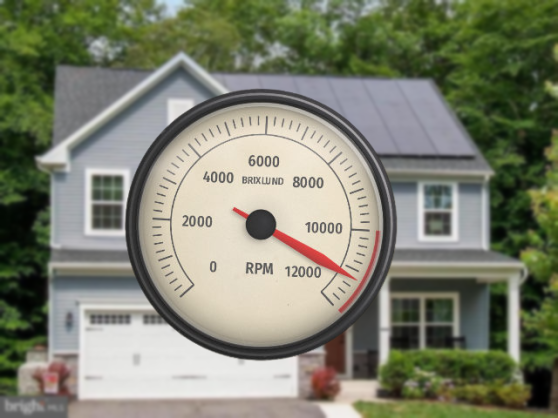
11200 rpm
